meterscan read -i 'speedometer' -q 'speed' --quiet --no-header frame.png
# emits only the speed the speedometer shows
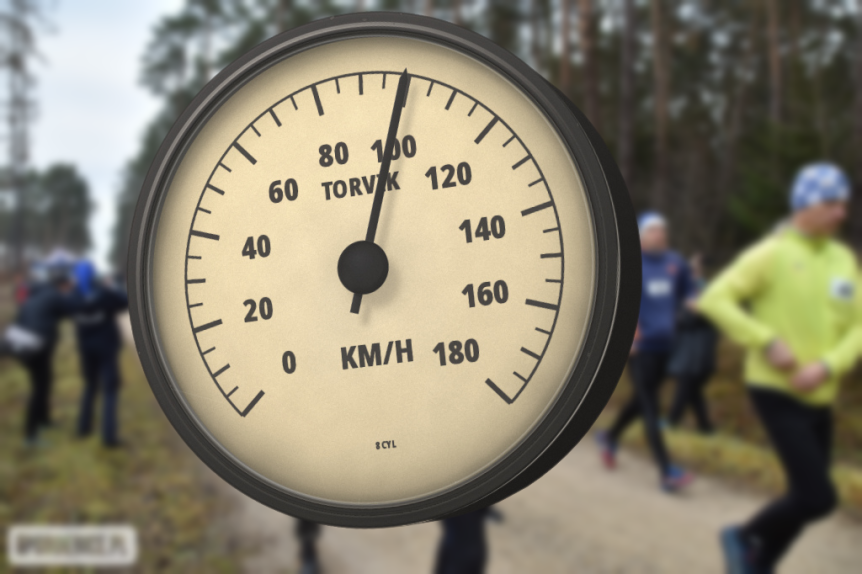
100 km/h
